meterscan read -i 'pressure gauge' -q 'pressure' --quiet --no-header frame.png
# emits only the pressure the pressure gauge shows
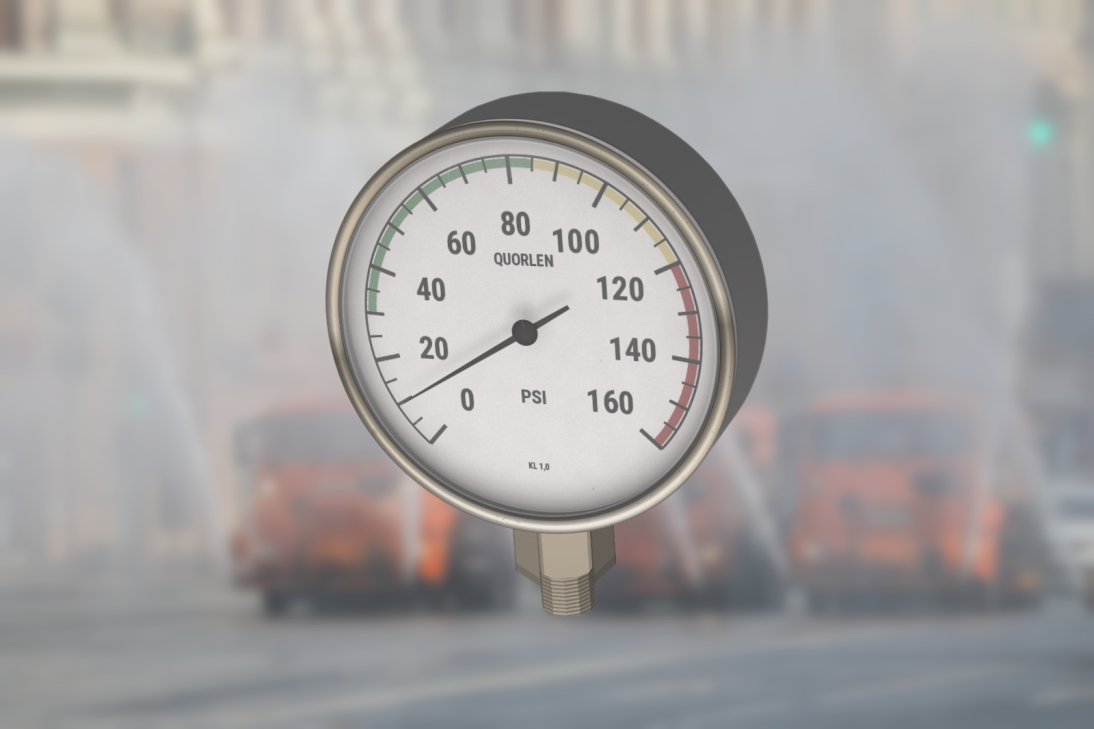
10 psi
